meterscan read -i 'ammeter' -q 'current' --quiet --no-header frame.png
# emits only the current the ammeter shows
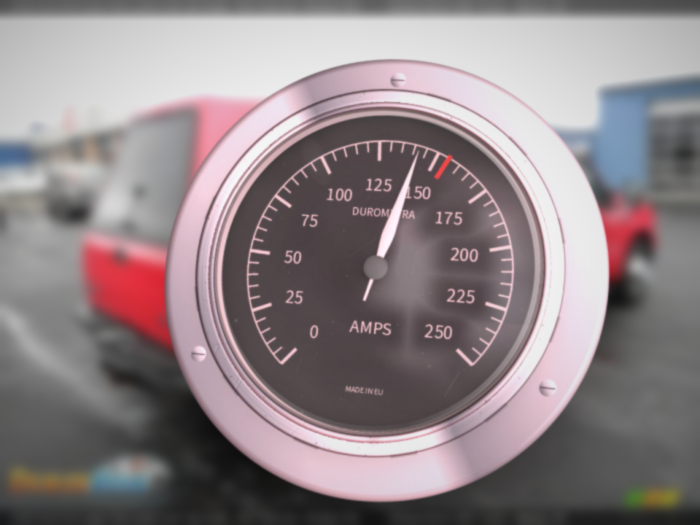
142.5 A
